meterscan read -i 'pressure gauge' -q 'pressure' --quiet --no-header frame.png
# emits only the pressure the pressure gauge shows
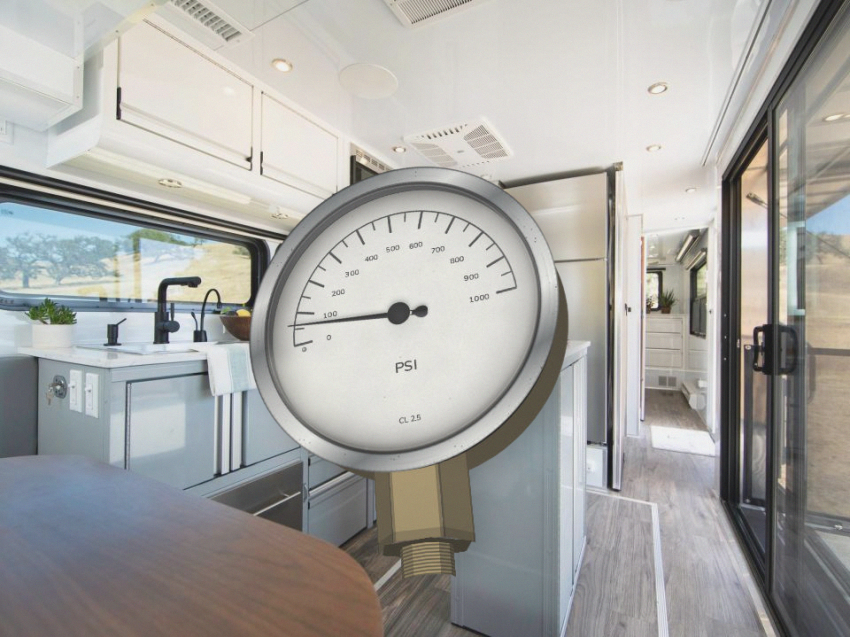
50 psi
